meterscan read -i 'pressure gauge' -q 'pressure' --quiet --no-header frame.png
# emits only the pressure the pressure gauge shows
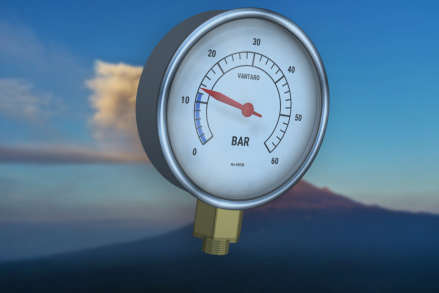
13 bar
